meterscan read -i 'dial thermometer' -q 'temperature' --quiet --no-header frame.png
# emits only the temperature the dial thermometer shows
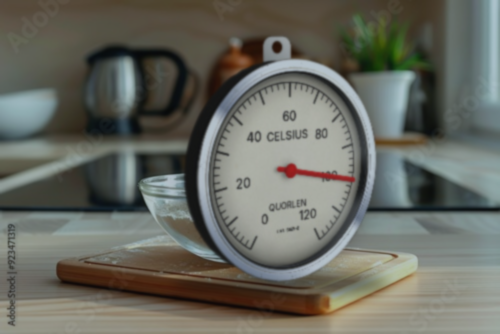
100 °C
